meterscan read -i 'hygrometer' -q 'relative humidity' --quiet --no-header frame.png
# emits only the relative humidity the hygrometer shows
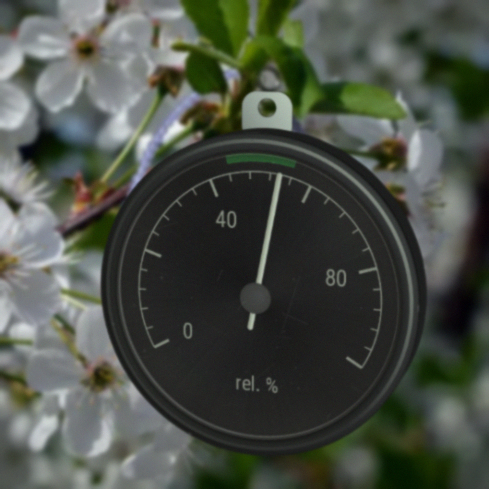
54 %
